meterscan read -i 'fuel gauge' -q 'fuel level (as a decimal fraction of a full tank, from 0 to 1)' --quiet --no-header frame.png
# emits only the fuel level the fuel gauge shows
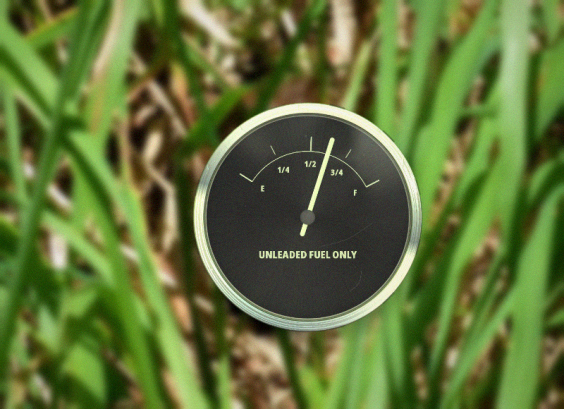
0.625
